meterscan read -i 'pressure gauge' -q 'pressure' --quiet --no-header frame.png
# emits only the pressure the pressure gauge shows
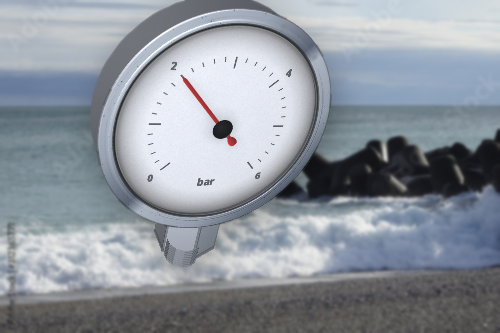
2 bar
